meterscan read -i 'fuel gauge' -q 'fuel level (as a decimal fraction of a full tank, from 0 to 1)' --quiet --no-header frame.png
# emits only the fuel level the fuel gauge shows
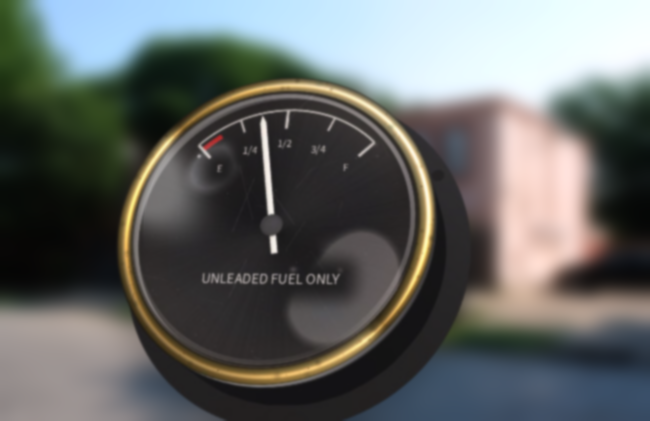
0.375
